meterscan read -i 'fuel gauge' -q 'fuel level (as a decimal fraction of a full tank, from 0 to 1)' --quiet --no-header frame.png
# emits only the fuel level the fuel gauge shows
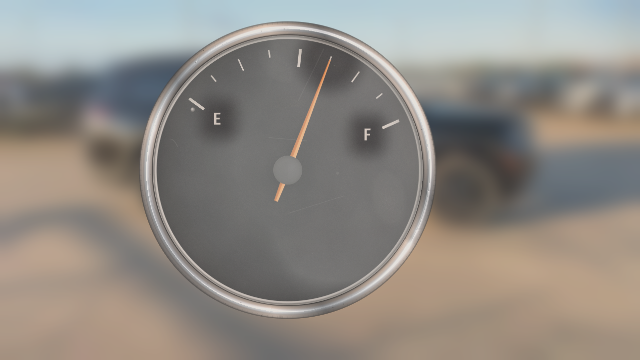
0.625
